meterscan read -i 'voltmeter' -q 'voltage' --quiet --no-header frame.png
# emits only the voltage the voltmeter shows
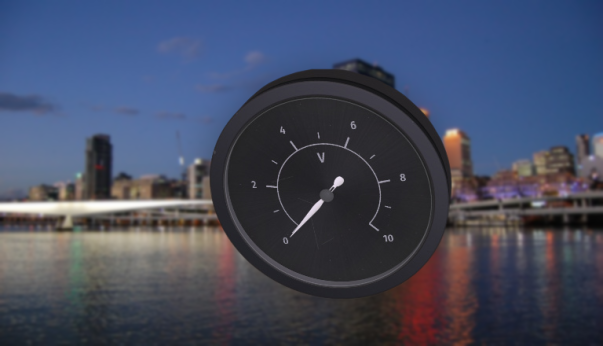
0 V
